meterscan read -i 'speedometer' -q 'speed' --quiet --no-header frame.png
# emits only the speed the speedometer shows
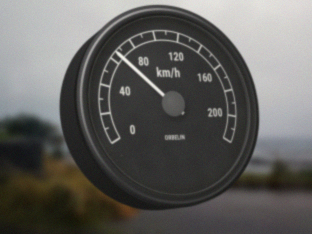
65 km/h
